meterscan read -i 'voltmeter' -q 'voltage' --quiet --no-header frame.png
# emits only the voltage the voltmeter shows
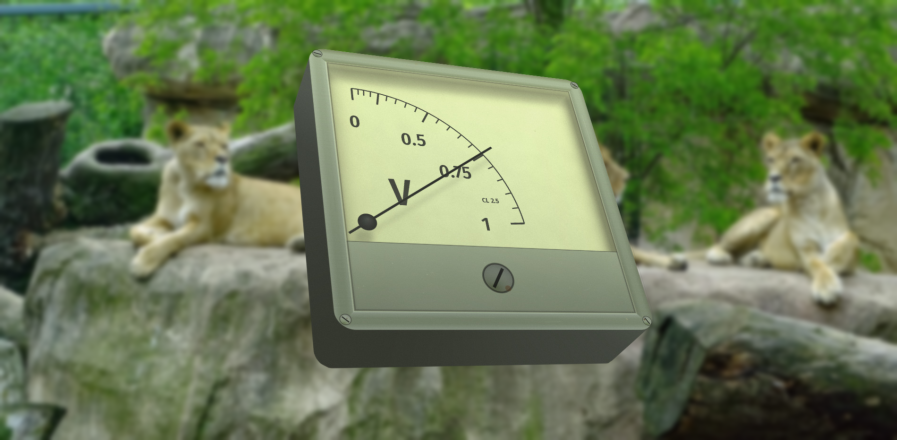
0.75 V
